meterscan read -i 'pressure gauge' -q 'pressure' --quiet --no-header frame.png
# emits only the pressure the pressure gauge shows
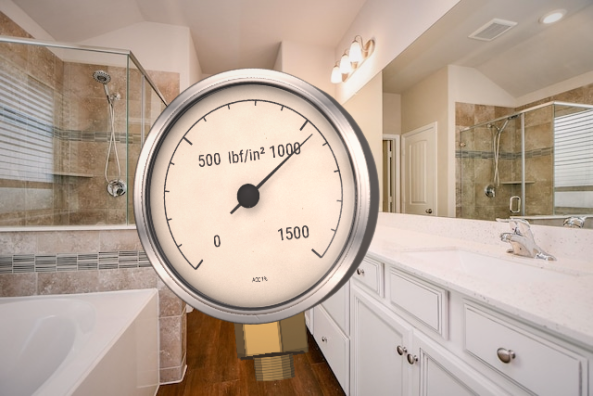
1050 psi
